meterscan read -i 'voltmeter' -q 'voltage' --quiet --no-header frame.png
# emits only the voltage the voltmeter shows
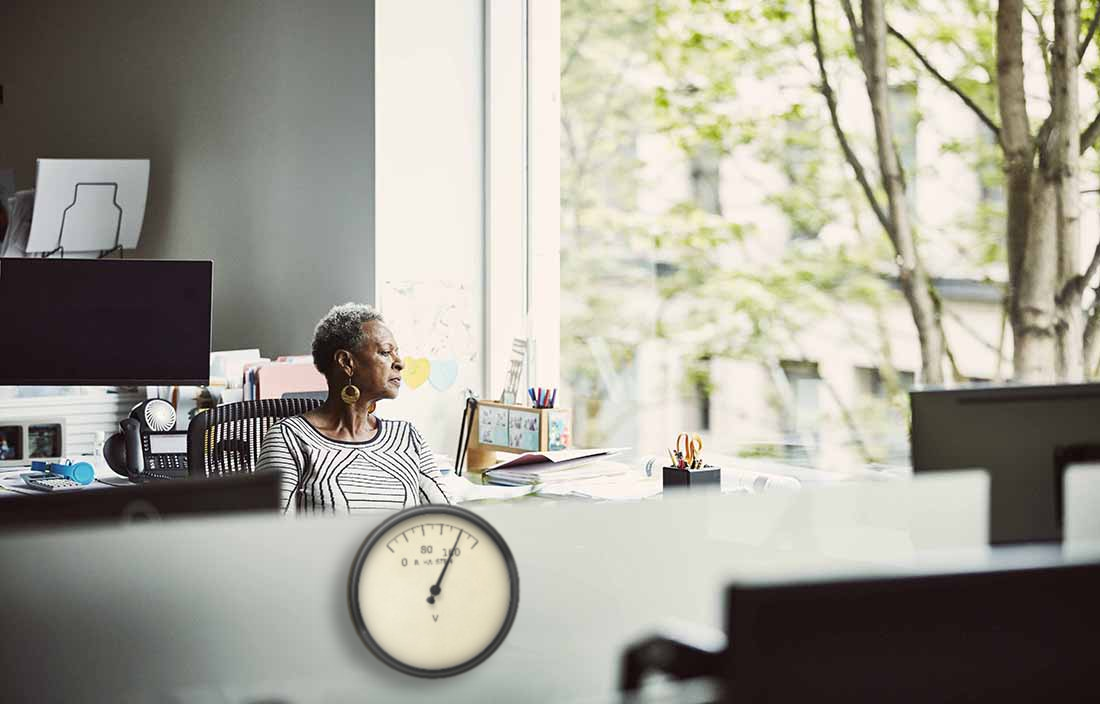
160 V
